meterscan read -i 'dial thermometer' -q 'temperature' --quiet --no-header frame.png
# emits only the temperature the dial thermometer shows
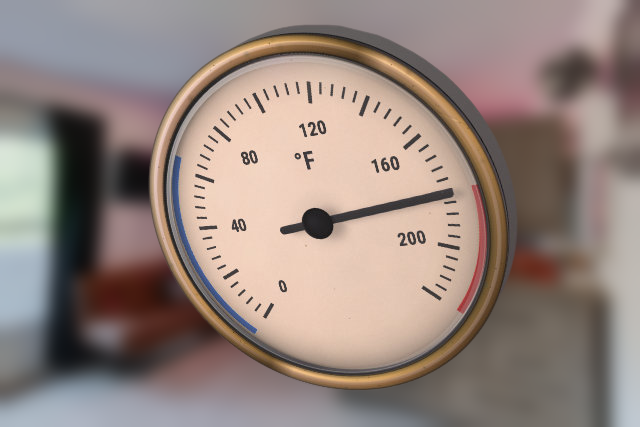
180 °F
